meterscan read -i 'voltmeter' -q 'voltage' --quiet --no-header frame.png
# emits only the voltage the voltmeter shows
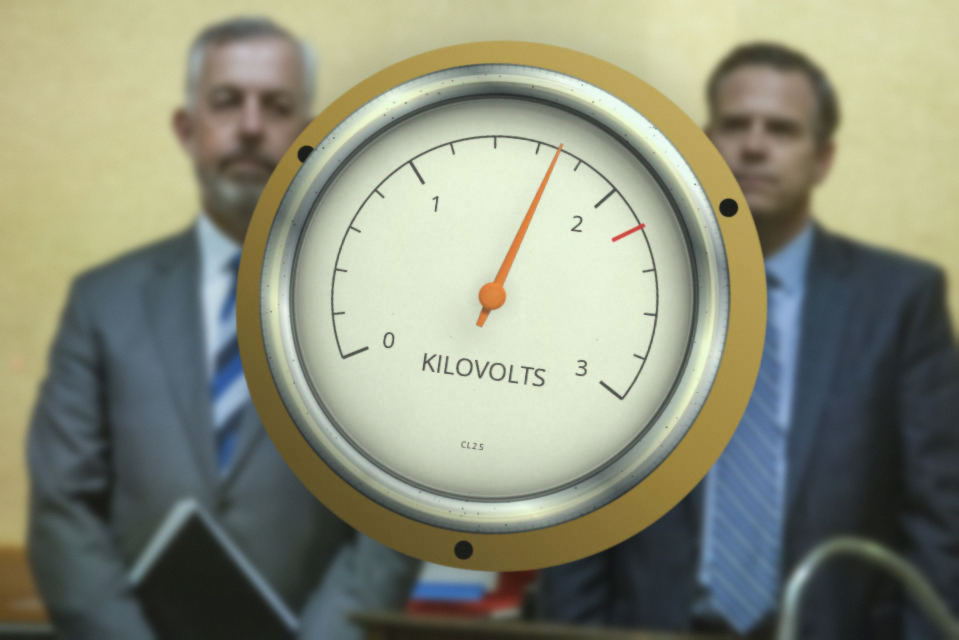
1.7 kV
